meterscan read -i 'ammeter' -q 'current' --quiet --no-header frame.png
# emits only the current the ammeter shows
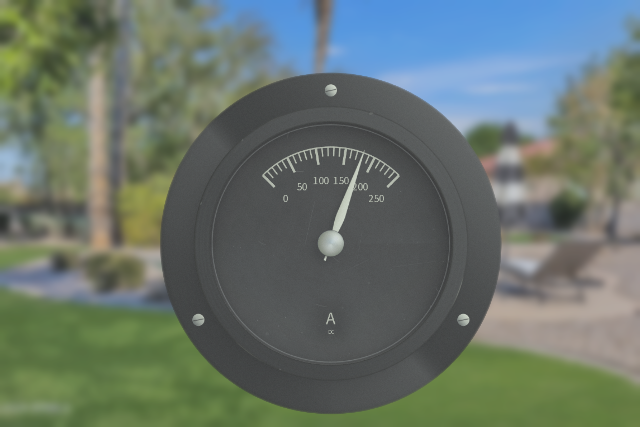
180 A
